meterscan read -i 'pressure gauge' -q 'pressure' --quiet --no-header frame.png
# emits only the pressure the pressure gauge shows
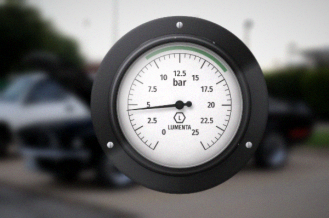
4.5 bar
